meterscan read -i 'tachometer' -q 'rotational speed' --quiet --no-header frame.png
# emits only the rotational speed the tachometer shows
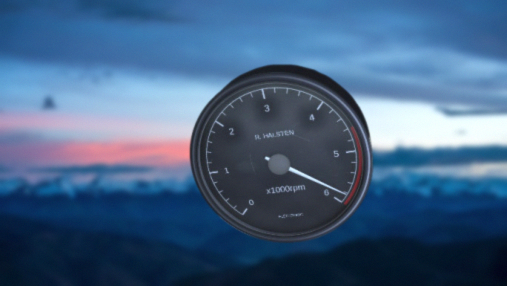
5800 rpm
